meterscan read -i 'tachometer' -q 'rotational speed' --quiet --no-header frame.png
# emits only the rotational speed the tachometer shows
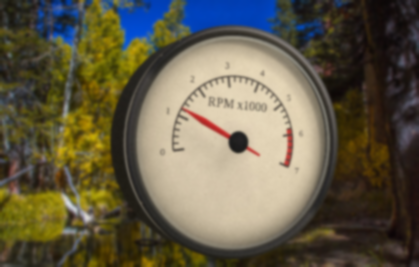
1200 rpm
